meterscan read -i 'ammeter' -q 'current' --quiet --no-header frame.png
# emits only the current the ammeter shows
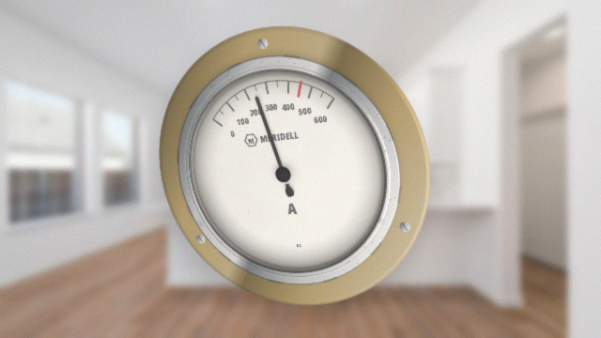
250 A
